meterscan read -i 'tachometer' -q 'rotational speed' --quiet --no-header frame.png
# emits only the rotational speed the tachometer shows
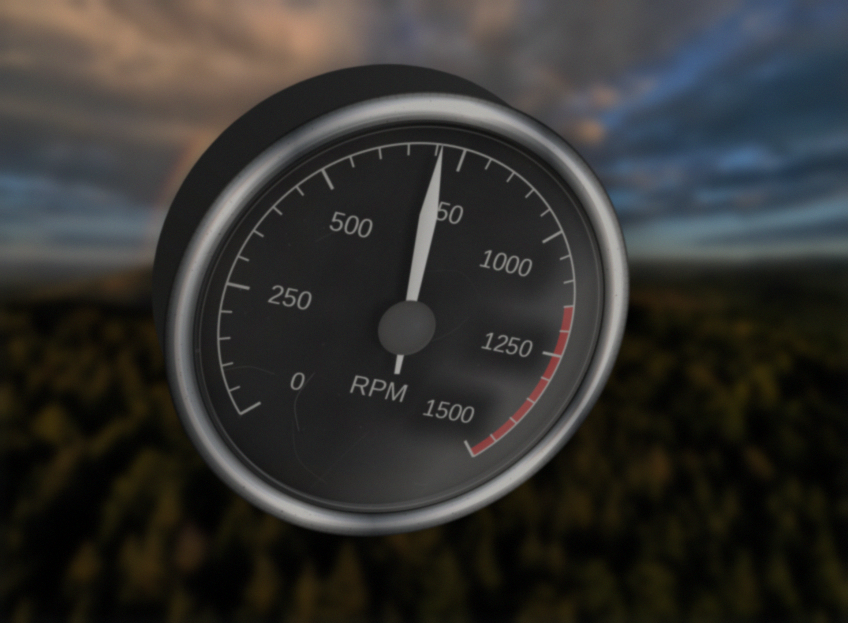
700 rpm
